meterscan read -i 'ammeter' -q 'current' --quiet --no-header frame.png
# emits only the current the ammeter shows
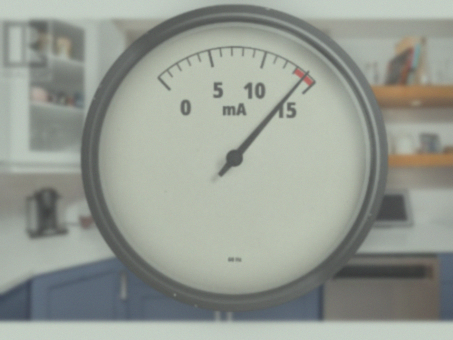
14 mA
